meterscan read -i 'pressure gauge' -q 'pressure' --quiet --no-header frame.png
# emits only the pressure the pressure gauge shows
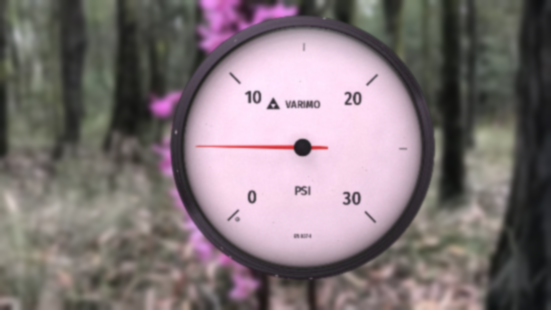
5 psi
